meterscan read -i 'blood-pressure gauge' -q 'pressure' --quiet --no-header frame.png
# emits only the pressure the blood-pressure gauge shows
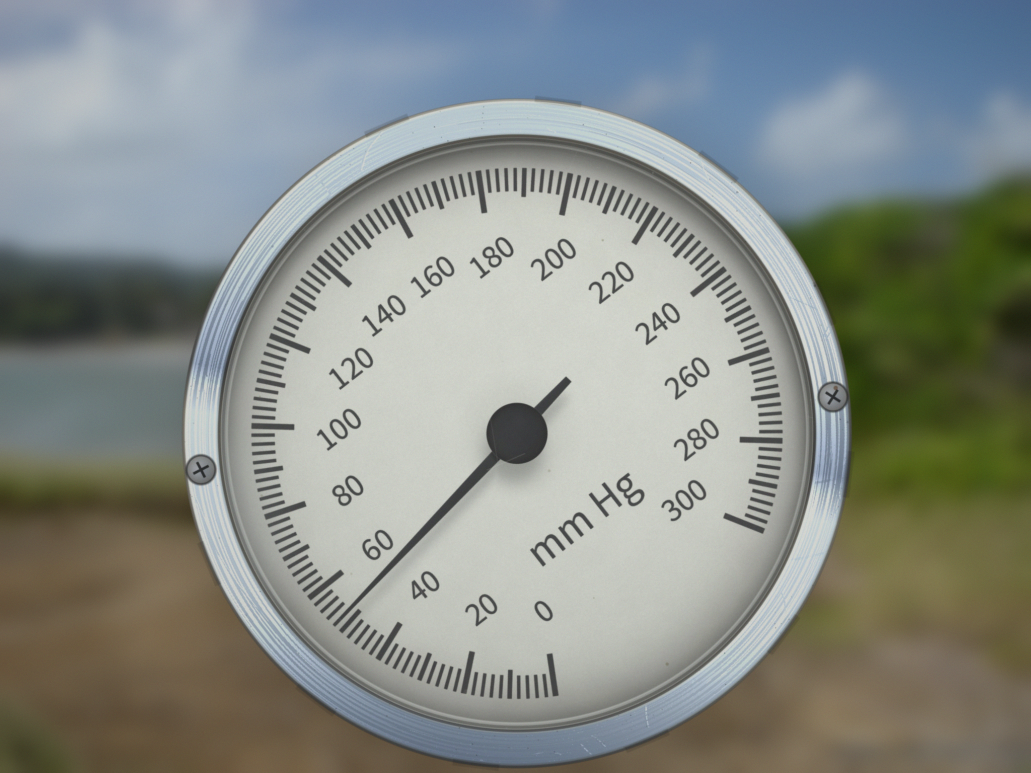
52 mmHg
